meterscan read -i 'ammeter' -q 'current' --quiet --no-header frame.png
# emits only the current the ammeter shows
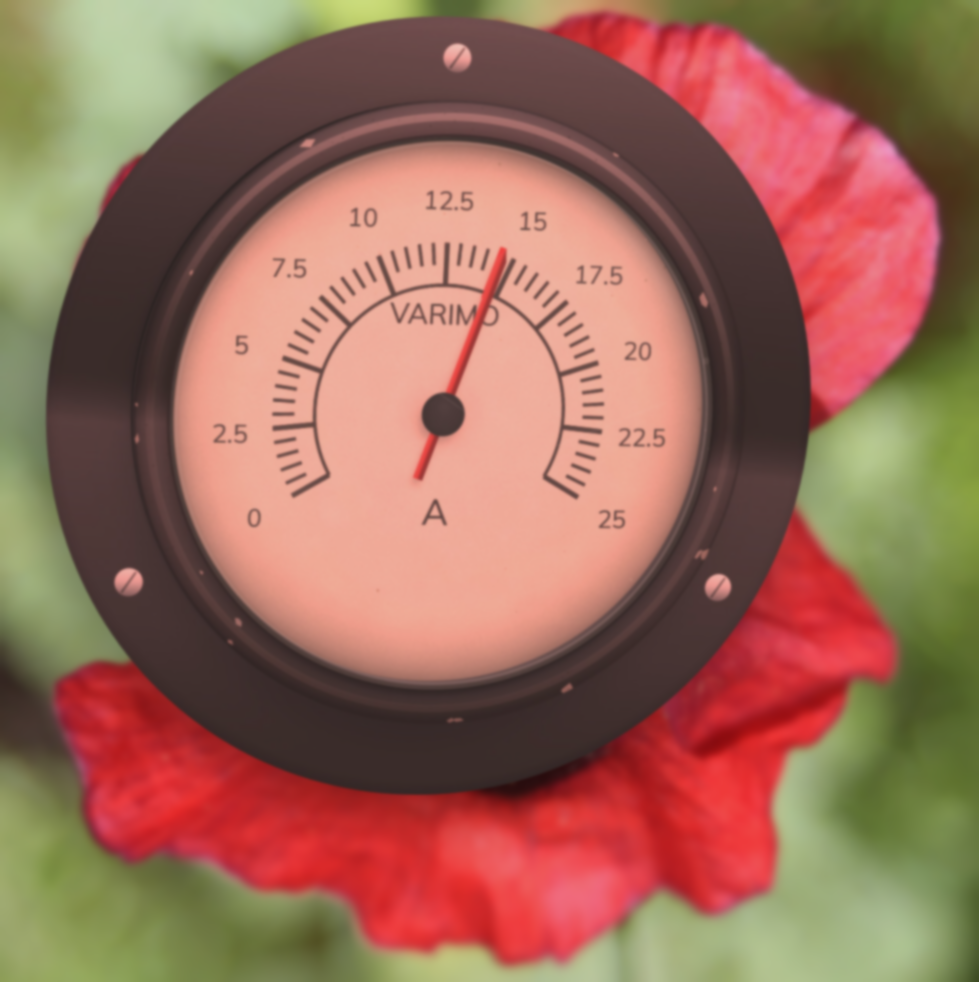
14.5 A
